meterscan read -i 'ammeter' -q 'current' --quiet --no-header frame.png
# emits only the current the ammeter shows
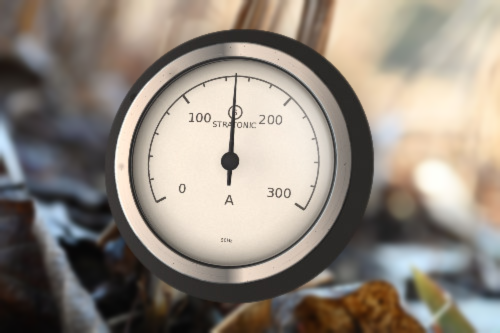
150 A
